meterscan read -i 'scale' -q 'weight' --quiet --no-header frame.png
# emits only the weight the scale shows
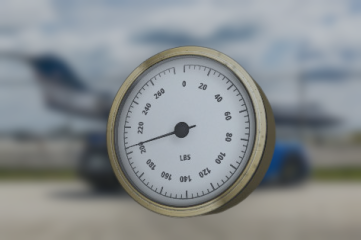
204 lb
